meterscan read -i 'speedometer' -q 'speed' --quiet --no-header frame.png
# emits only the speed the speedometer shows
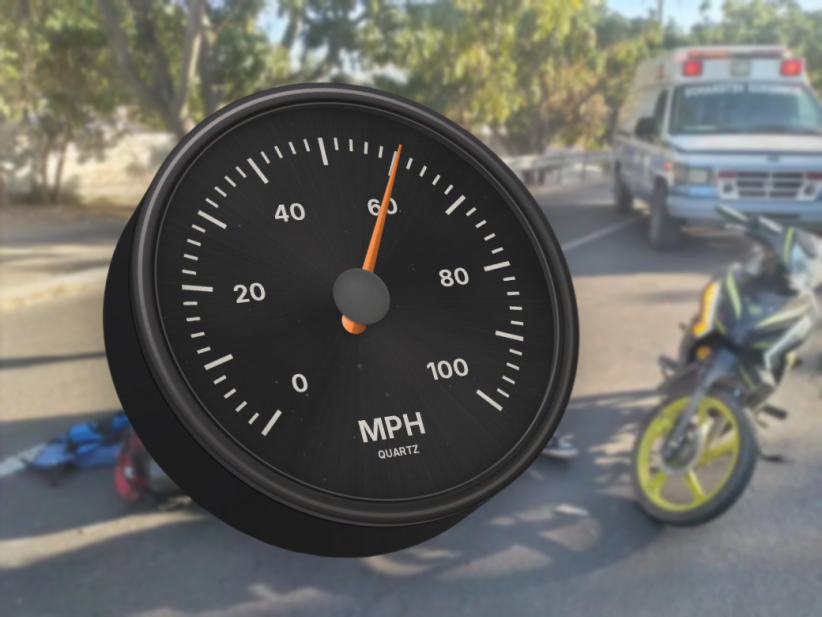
60 mph
